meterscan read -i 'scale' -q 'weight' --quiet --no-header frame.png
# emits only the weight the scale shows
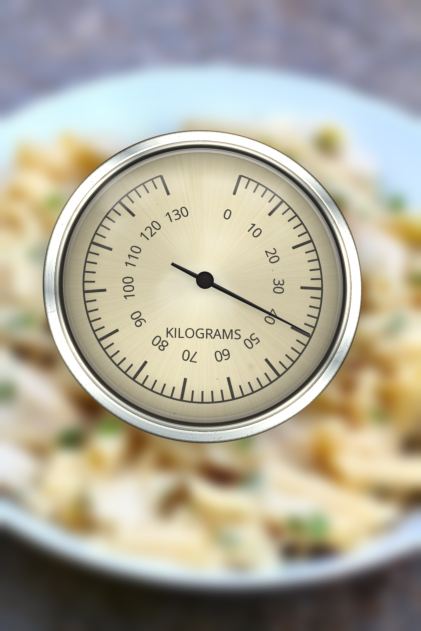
40 kg
